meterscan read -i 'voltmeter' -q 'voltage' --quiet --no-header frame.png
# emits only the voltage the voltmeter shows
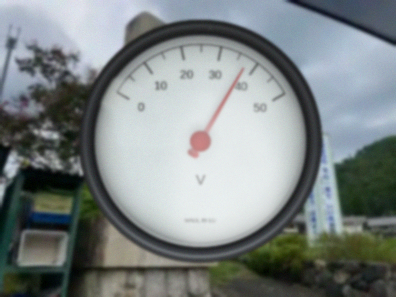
37.5 V
